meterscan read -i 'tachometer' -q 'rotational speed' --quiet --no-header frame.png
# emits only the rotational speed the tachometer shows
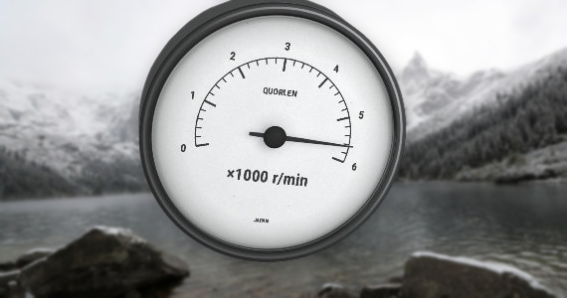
5600 rpm
